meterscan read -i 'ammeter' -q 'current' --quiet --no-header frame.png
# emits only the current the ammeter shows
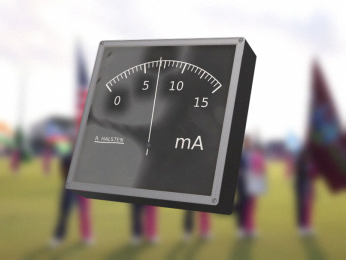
7 mA
